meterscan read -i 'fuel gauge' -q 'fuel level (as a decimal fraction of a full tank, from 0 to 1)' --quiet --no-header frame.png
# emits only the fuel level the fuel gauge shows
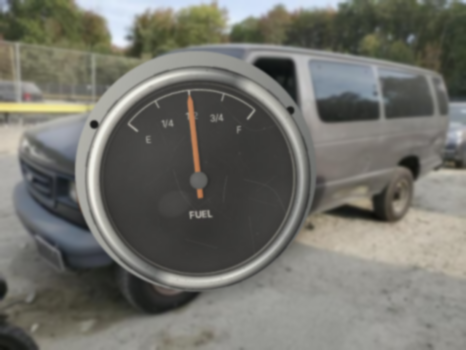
0.5
